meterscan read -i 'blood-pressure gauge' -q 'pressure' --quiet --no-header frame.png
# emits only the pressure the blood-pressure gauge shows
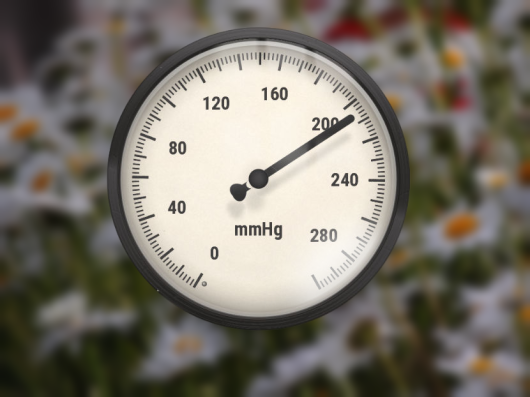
206 mmHg
